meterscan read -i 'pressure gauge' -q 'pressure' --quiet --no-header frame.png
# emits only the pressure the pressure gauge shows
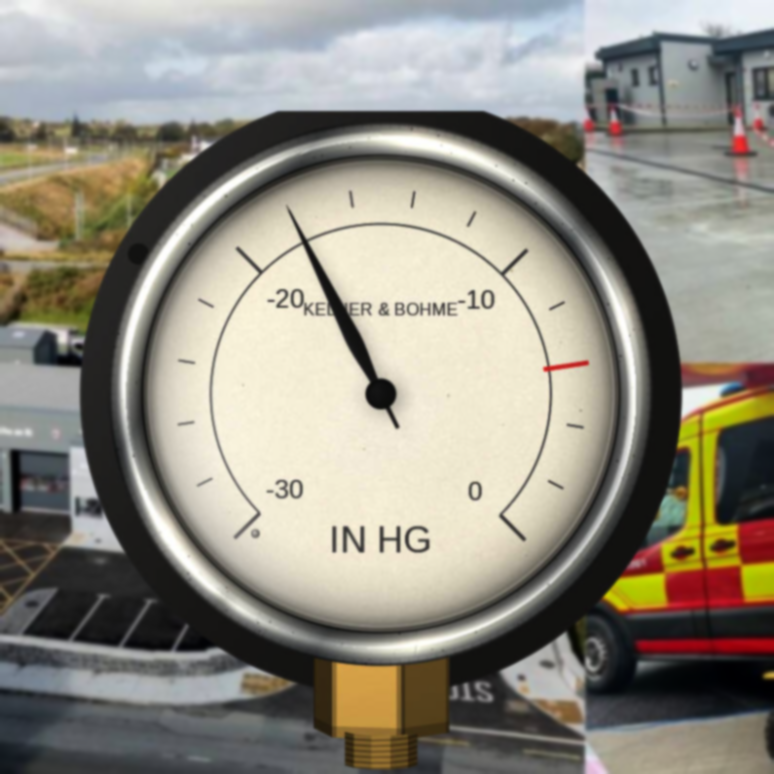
-18 inHg
